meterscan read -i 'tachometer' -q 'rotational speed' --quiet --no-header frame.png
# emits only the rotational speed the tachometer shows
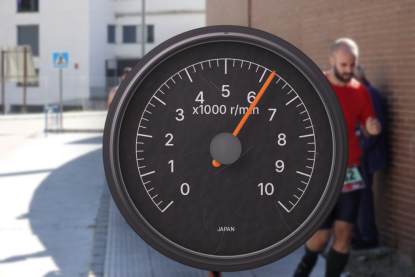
6200 rpm
